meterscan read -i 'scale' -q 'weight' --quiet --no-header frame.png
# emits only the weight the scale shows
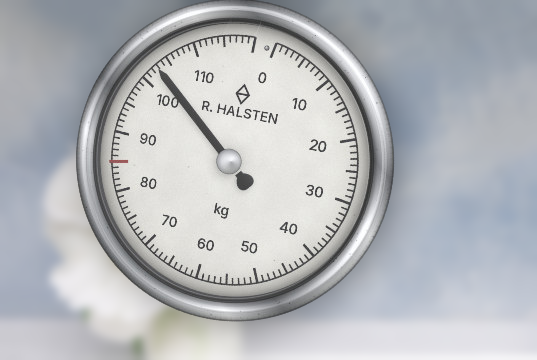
103 kg
